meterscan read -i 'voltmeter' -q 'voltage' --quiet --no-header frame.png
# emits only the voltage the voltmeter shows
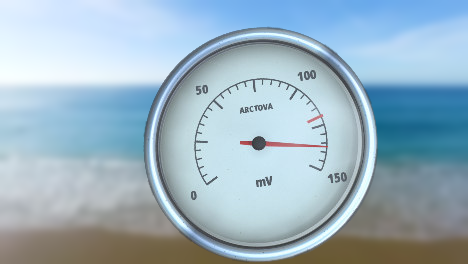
137.5 mV
